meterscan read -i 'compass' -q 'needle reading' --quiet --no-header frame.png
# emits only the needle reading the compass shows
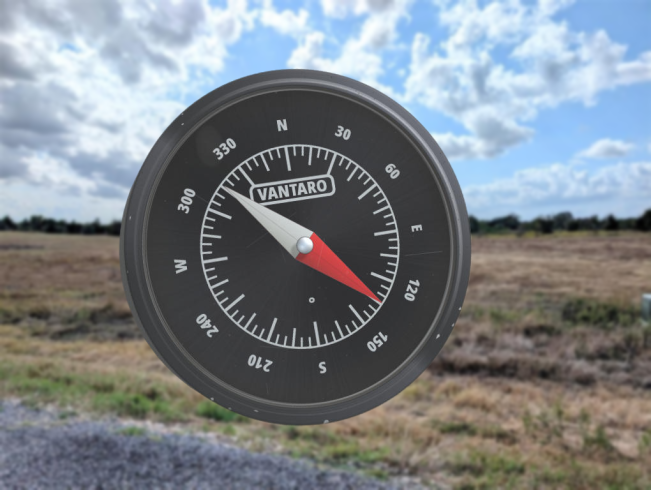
135 °
